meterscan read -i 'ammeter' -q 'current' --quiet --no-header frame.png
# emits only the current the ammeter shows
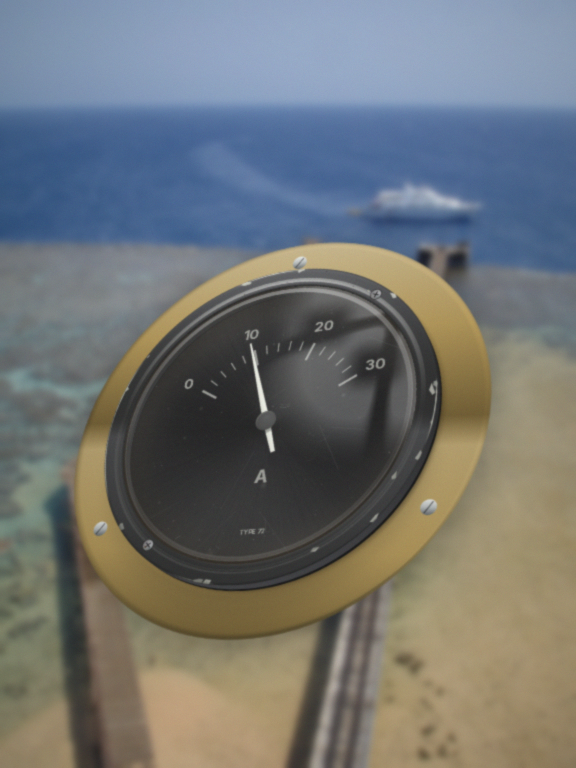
10 A
